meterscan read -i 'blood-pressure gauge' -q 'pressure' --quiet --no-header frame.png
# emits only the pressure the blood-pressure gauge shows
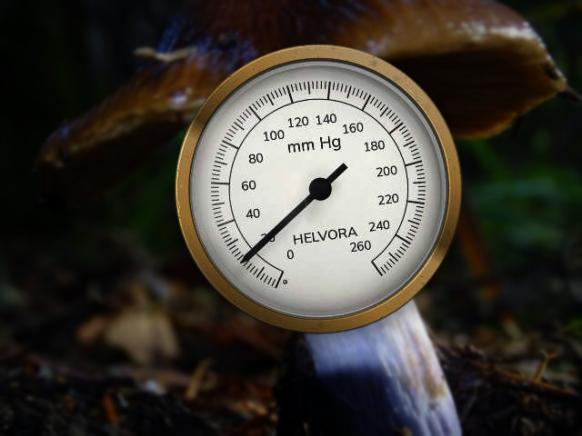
20 mmHg
